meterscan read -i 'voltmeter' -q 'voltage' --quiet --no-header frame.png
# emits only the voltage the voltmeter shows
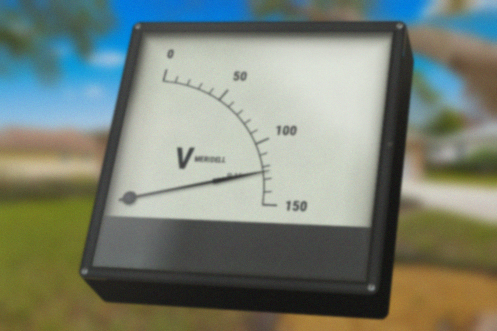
125 V
